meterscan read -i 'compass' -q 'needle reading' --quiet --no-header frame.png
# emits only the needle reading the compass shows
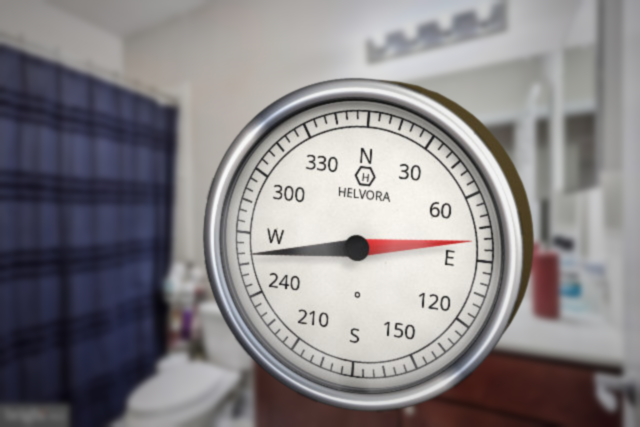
80 °
